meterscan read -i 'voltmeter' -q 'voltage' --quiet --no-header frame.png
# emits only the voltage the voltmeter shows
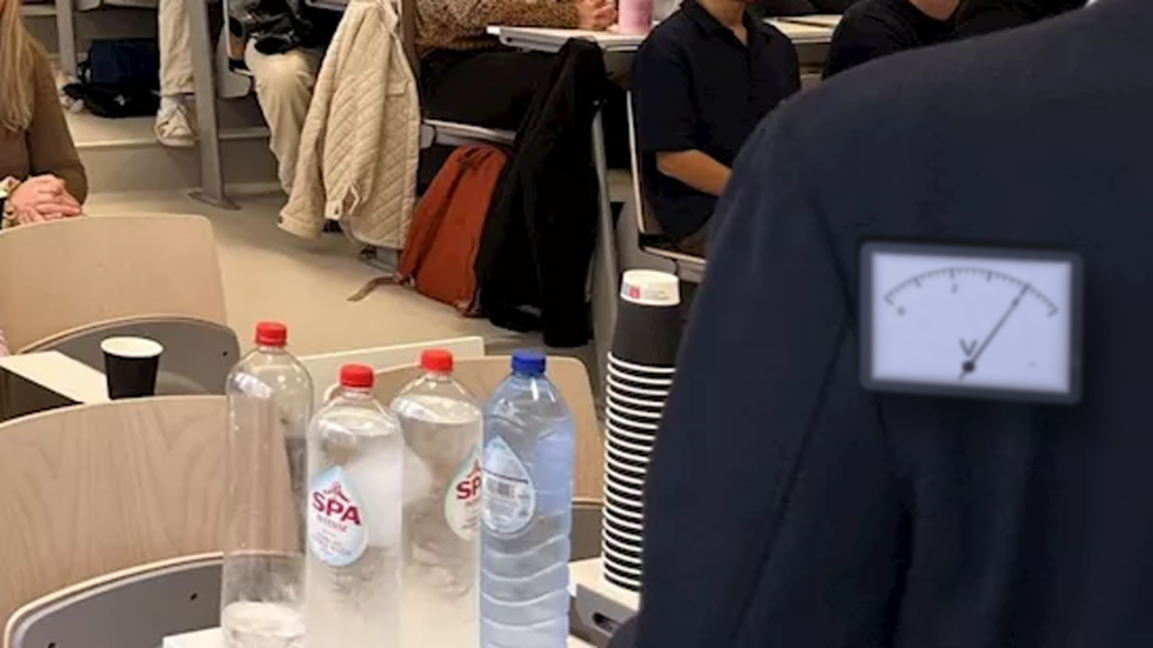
4 V
